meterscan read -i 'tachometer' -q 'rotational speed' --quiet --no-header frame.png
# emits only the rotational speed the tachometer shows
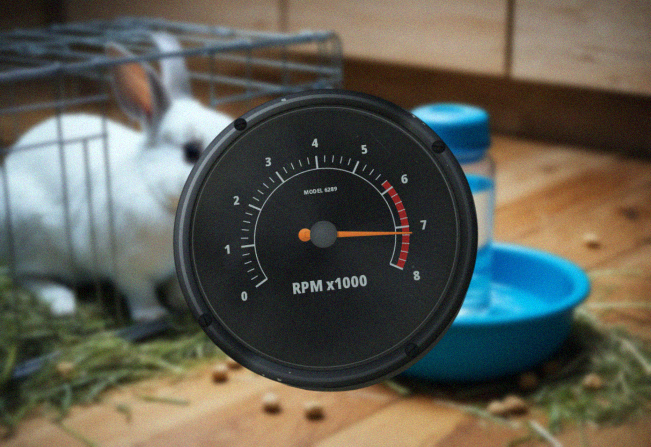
7200 rpm
